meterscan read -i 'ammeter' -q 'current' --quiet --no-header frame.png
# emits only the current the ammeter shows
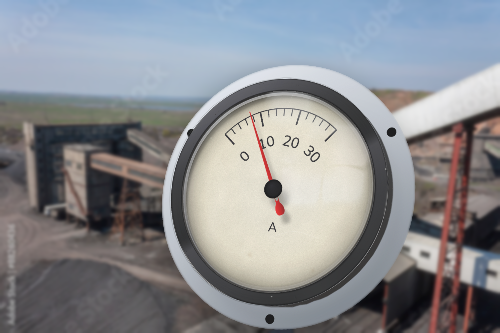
8 A
